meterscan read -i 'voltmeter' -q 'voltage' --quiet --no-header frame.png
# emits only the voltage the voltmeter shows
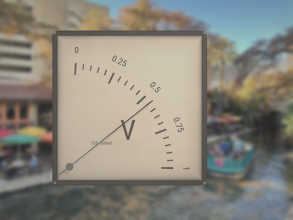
0.55 V
